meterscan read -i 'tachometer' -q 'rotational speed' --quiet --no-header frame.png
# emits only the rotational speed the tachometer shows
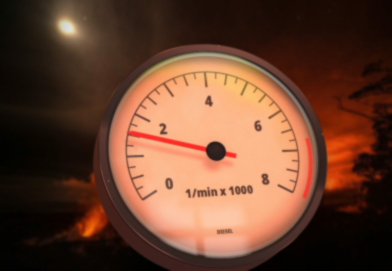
1500 rpm
